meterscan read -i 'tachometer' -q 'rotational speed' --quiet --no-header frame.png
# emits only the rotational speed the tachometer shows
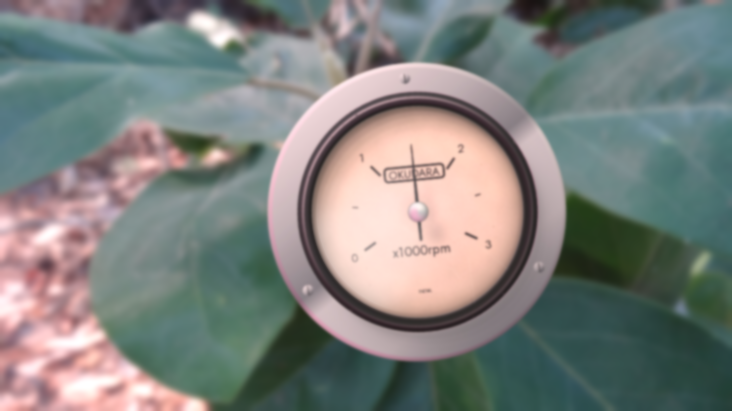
1500 rpm
